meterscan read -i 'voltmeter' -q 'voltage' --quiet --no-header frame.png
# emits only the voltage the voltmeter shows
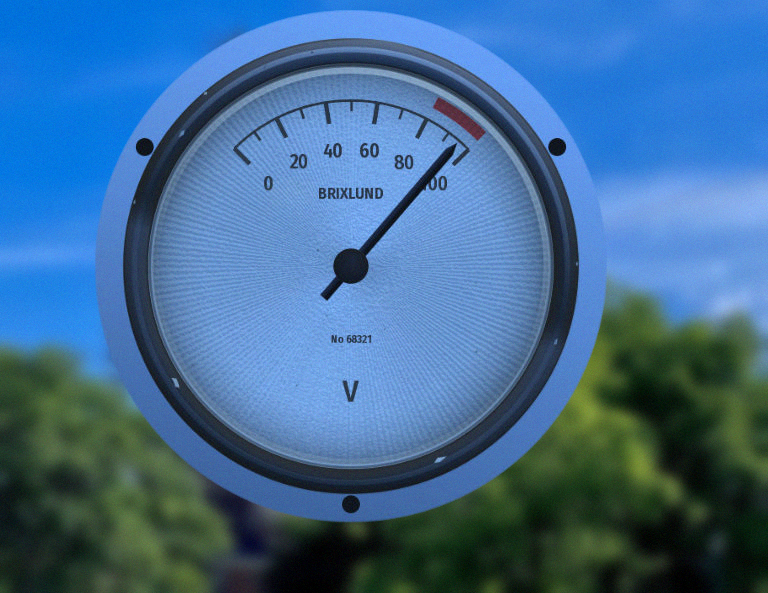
95 V
